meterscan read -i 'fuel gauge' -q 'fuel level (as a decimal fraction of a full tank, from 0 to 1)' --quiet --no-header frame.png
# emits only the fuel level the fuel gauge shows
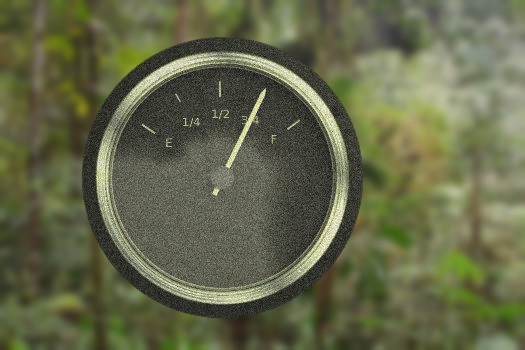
0.75
